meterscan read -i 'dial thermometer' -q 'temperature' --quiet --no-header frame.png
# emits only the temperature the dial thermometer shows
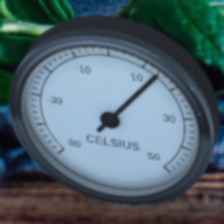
14 °C
